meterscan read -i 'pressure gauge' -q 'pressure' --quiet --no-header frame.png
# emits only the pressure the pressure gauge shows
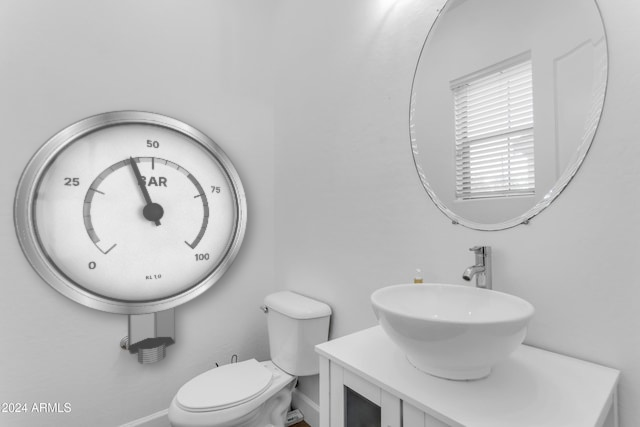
42.5 bar
